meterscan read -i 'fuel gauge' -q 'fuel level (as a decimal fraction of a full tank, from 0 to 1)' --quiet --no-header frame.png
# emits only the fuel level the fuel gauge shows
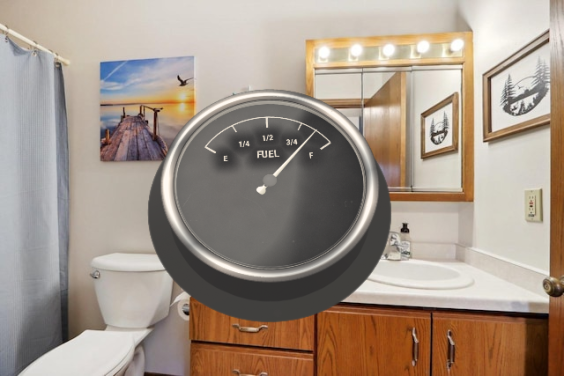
0.875
